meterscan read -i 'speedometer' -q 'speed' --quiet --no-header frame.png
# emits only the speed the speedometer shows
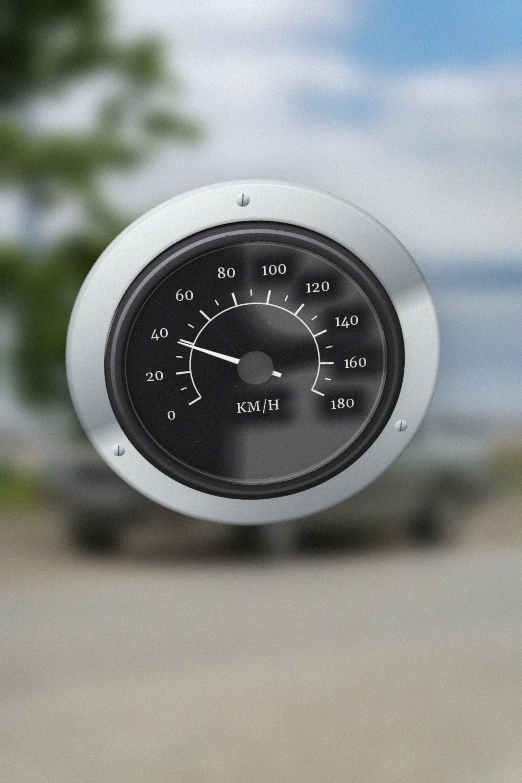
40 km/h
